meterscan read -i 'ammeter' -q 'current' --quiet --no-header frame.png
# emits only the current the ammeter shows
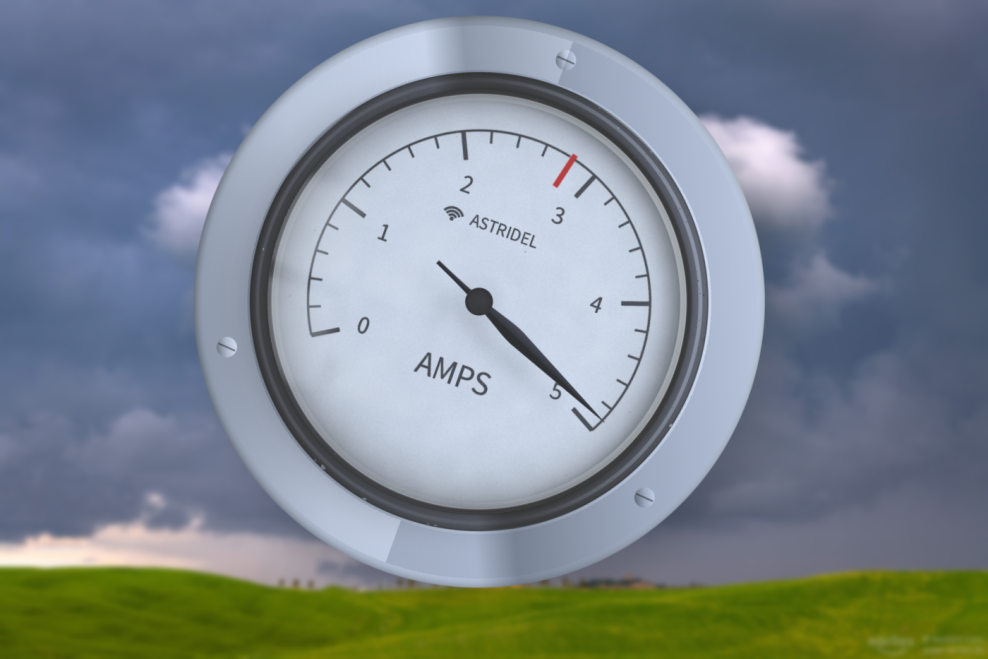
4.9 A
